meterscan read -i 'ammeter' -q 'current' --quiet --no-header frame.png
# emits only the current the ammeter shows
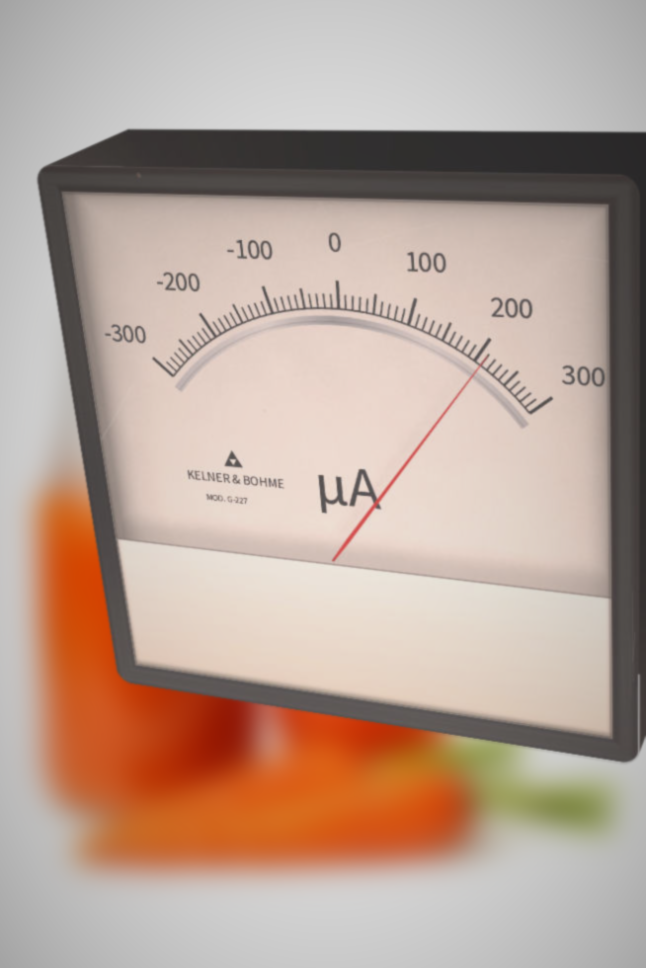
210 µA
